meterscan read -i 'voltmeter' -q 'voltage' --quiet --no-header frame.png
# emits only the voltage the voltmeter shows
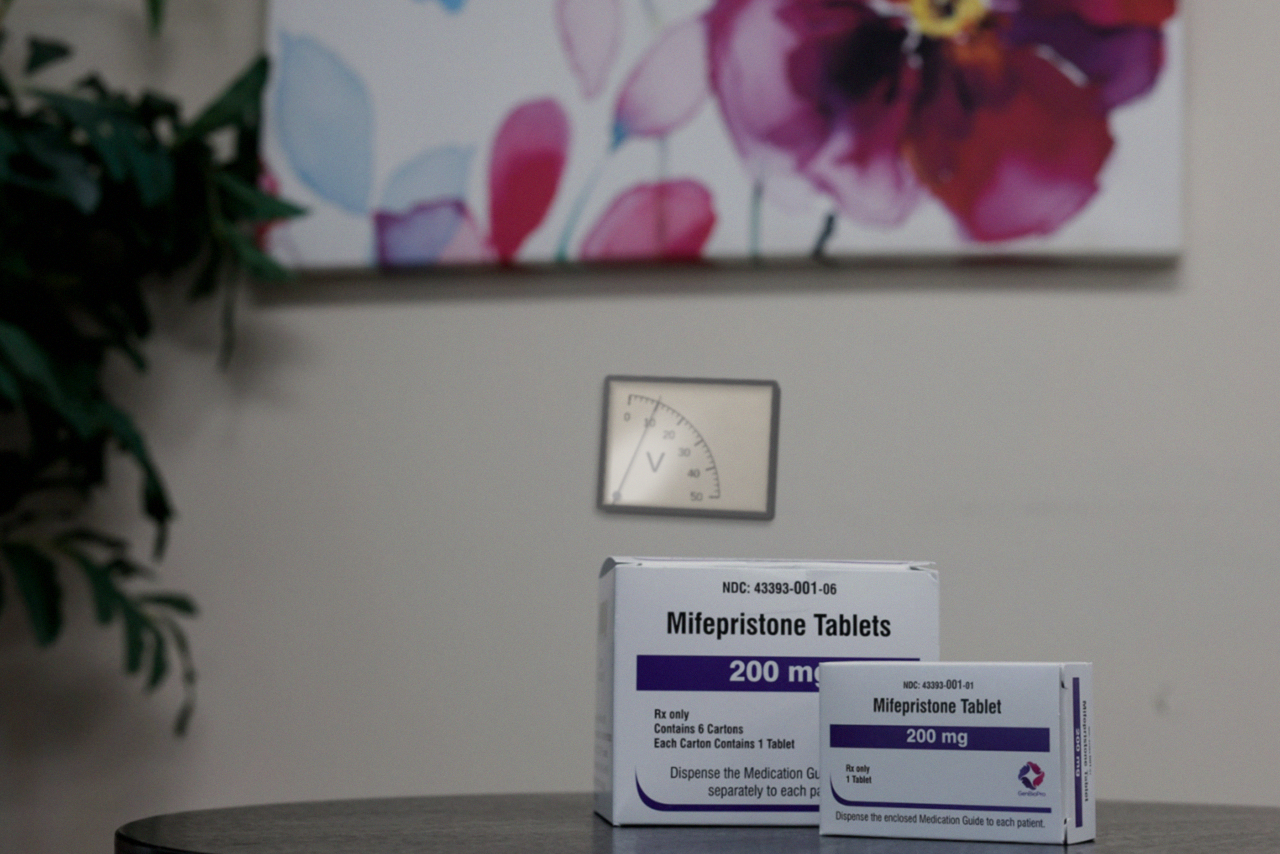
10 V
